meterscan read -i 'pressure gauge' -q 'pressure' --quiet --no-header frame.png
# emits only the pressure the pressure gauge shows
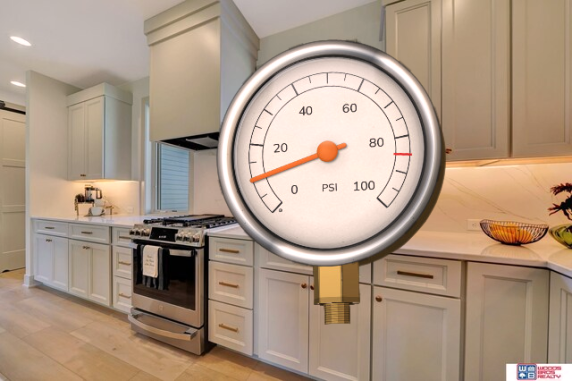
10 psi
